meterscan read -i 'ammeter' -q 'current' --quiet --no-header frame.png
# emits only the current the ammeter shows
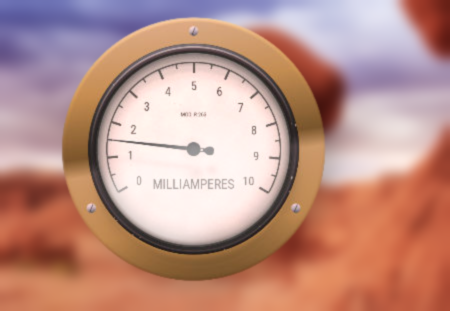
1.5 mA
